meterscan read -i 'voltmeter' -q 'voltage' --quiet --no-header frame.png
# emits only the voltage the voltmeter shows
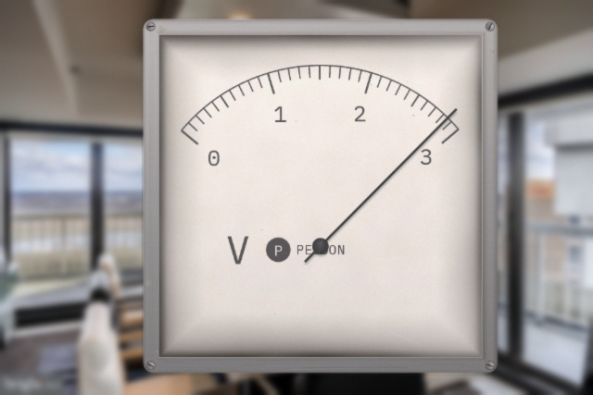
2.85 V
